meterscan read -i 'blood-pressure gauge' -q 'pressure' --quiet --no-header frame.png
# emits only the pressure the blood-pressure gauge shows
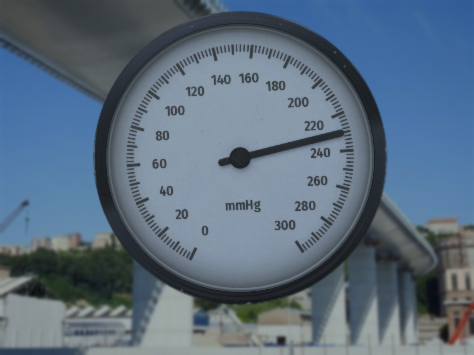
230 mmHg
